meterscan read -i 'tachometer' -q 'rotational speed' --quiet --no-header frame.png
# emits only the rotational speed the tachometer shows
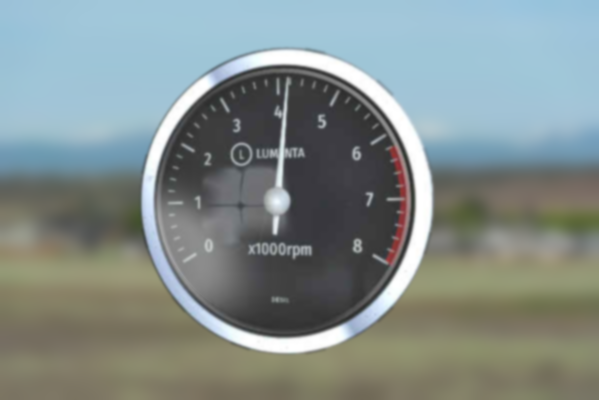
4200 rpm
